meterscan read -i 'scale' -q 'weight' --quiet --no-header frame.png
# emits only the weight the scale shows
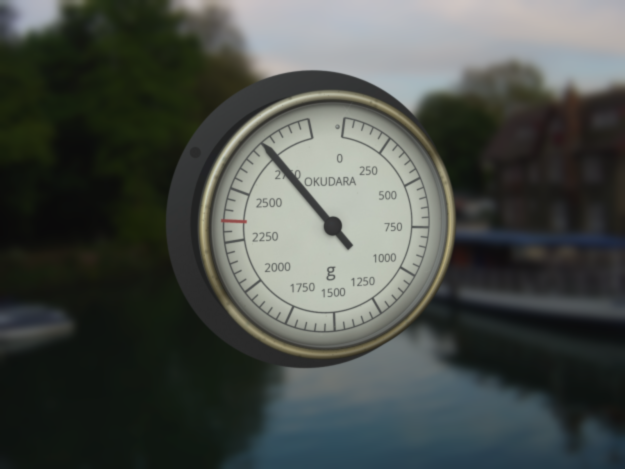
2750 g
